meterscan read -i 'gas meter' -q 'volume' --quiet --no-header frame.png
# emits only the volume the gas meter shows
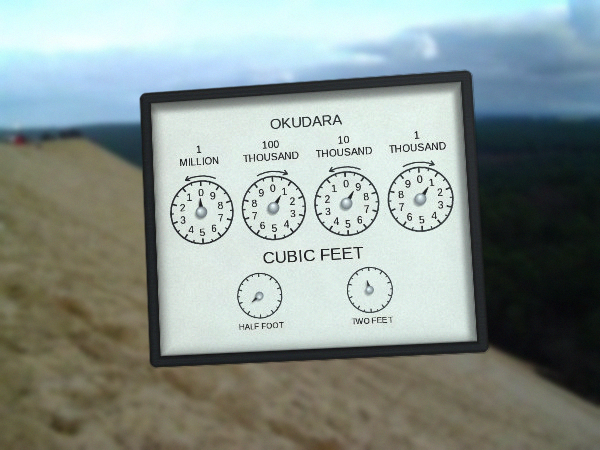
9100 ft³
